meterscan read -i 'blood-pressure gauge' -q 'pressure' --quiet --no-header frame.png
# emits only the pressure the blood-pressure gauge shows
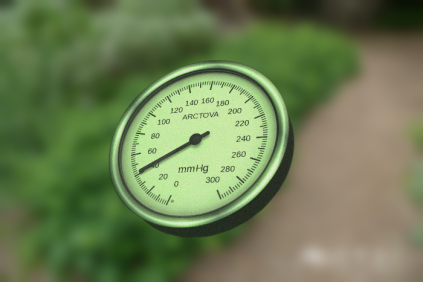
40 mmHg
